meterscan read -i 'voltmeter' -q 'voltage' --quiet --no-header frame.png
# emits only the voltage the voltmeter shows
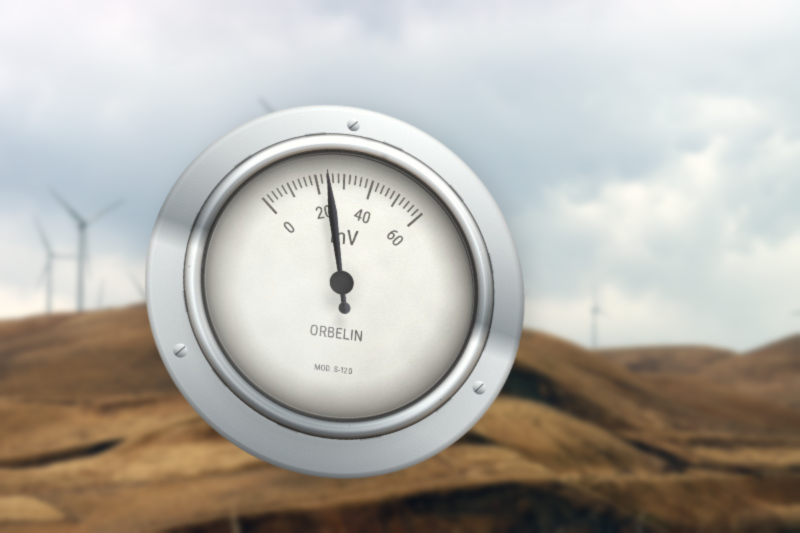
24 mV
